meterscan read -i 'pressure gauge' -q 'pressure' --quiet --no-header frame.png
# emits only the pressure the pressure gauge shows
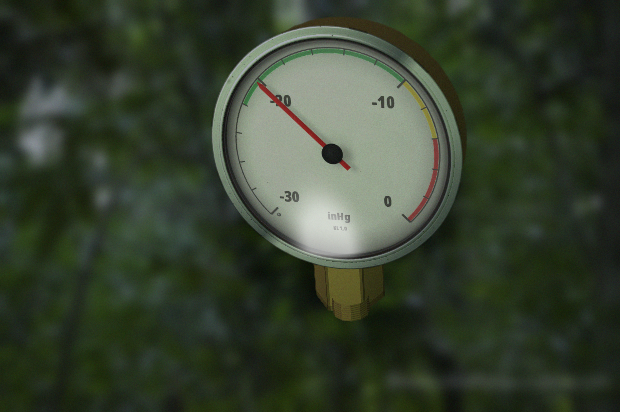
-20 inHg
